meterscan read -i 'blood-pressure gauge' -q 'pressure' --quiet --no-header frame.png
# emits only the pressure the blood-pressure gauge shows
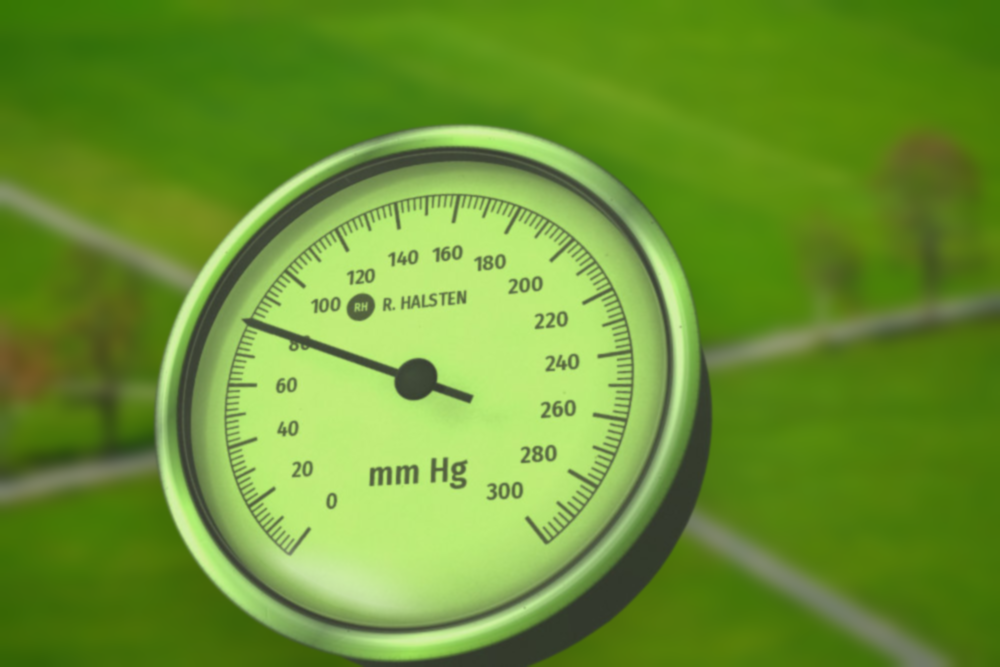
80 mmHg
